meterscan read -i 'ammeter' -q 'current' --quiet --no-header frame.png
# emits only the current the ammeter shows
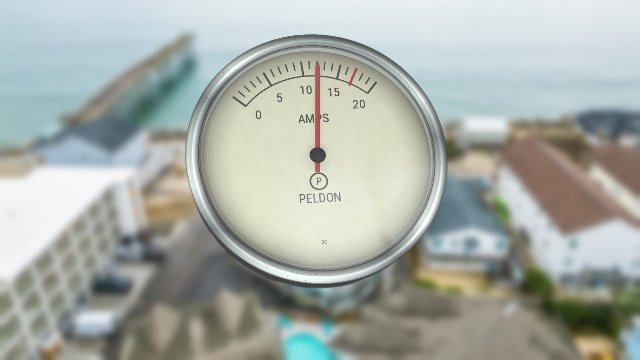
12 A
